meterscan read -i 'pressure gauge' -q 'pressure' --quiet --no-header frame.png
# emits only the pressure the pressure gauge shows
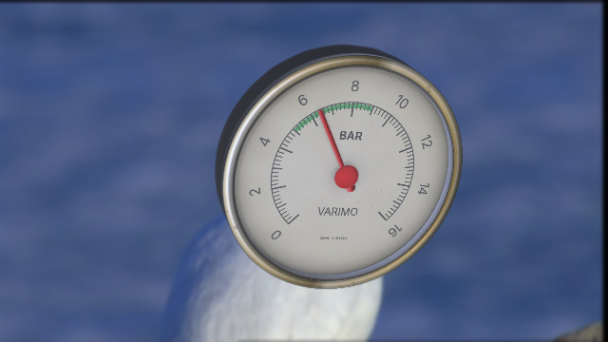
6.4 bar
